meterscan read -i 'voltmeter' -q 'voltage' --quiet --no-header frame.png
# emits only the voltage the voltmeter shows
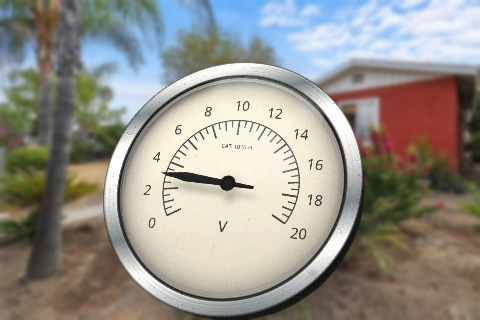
3 V
